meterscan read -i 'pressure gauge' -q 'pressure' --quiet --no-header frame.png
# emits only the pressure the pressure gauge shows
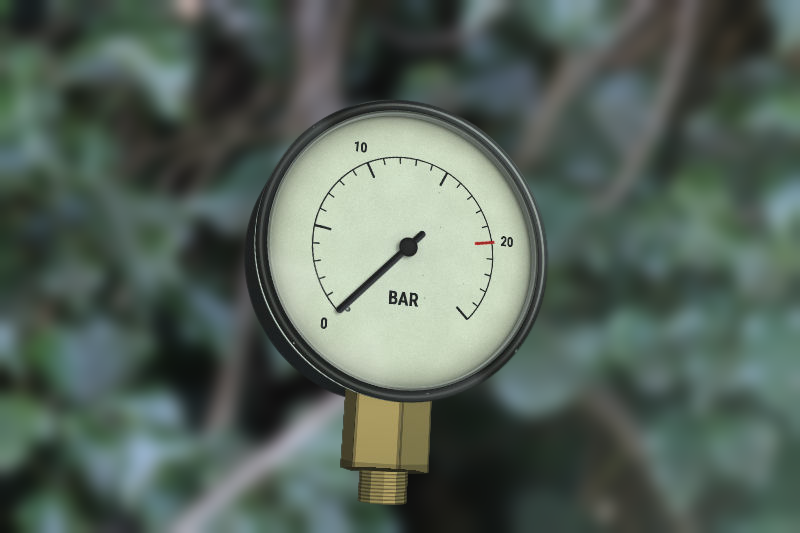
0 bar
